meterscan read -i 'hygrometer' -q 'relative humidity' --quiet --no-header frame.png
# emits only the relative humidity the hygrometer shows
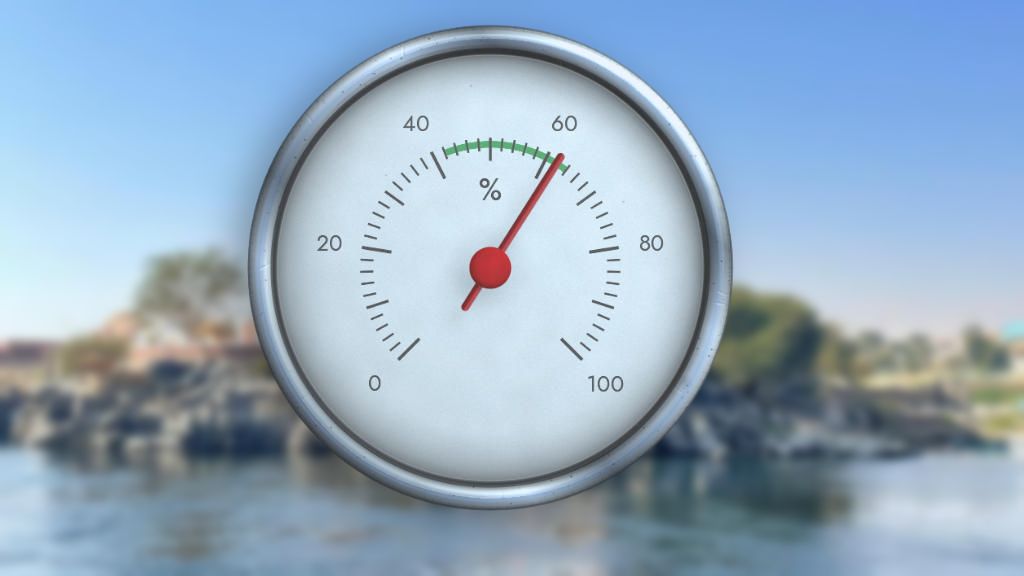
62 %
